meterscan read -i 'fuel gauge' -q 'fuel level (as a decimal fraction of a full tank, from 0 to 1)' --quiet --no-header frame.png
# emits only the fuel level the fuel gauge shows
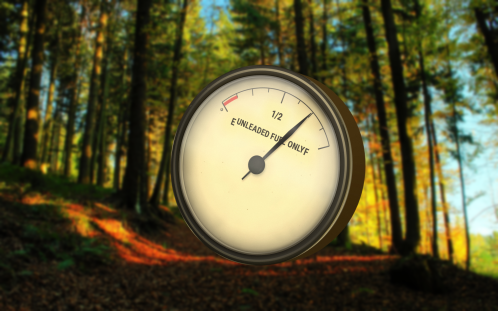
0.75
